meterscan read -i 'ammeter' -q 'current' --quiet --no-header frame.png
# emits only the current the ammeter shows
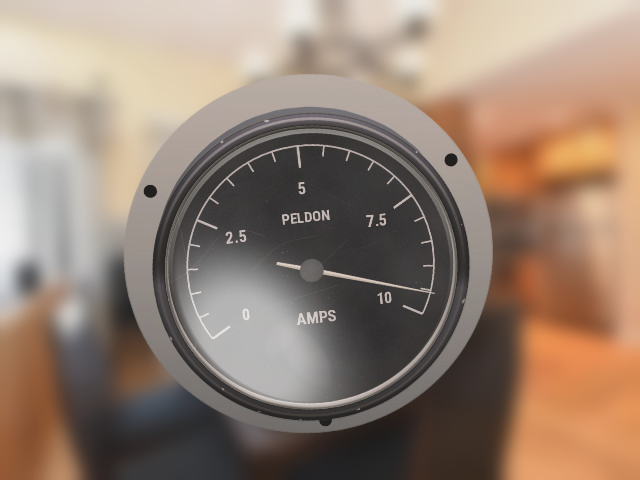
9.5 A
